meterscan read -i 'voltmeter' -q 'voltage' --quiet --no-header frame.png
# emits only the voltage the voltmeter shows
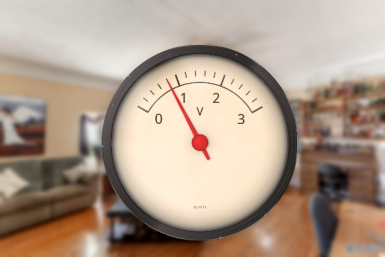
0.8 V
